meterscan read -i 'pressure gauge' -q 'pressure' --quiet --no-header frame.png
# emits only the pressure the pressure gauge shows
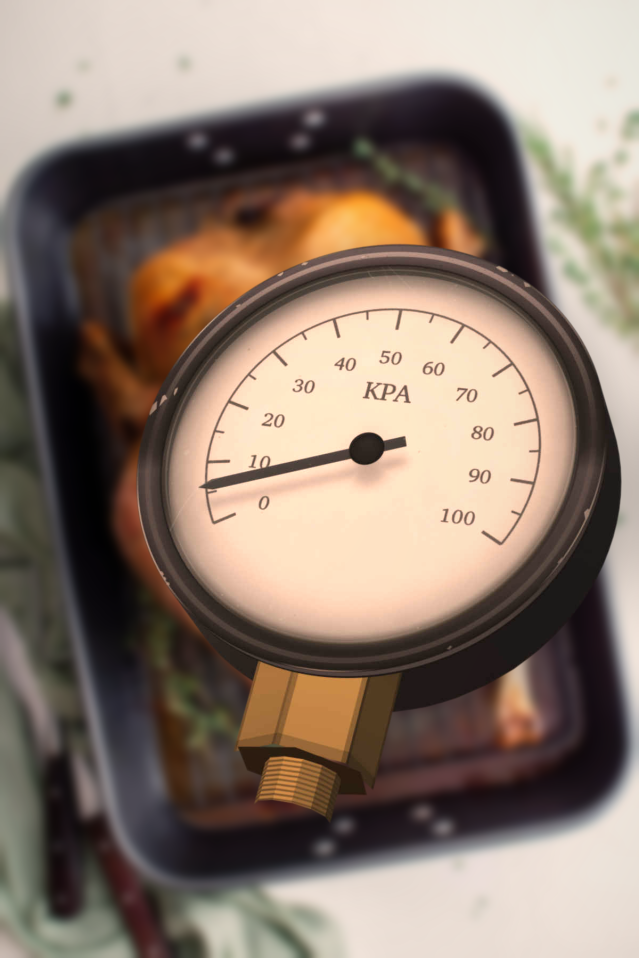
5 kPa
